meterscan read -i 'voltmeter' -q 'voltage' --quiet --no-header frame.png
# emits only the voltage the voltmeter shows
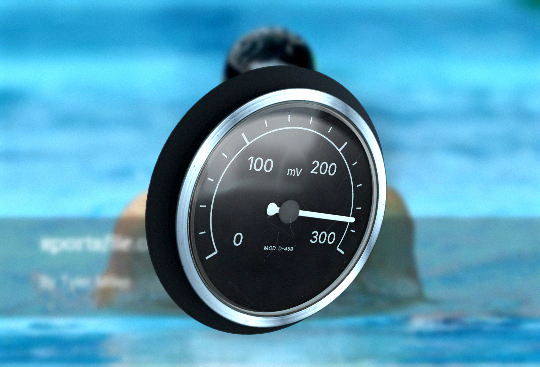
270 mV
